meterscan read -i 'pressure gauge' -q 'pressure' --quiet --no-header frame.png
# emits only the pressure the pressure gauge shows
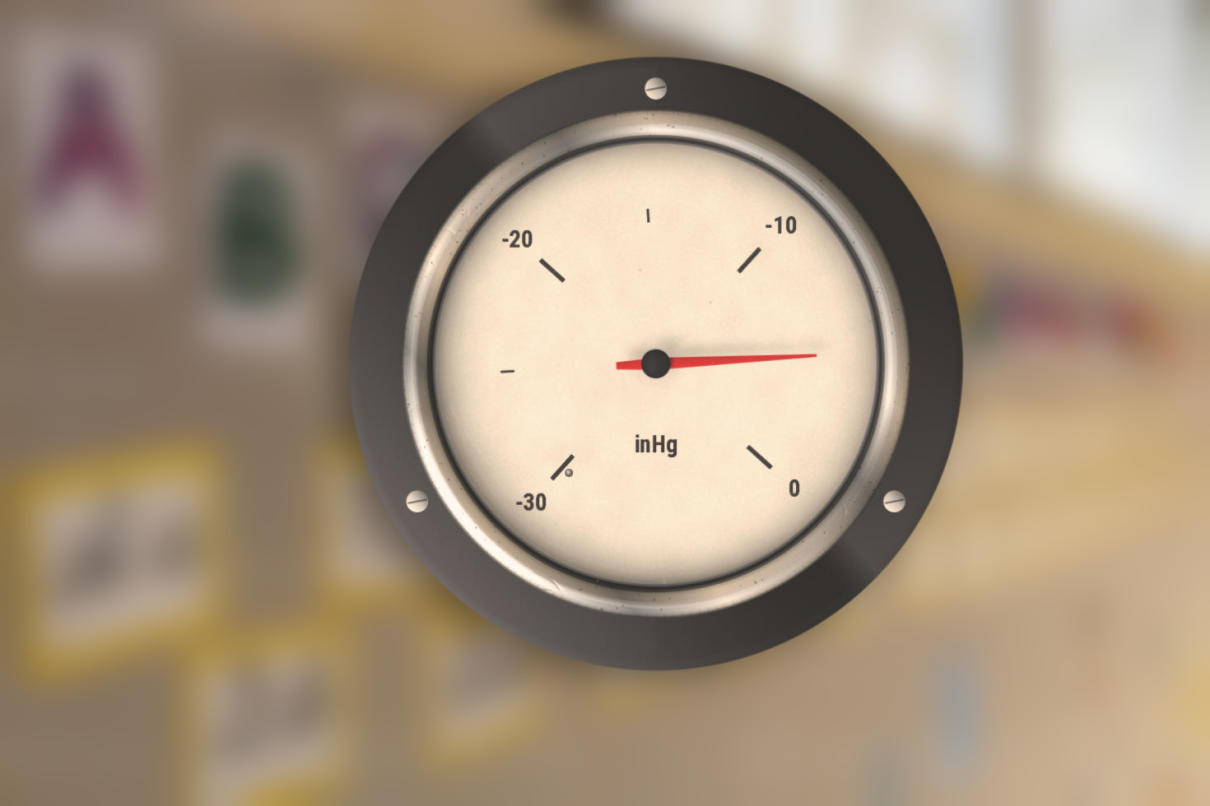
-5 inHg
